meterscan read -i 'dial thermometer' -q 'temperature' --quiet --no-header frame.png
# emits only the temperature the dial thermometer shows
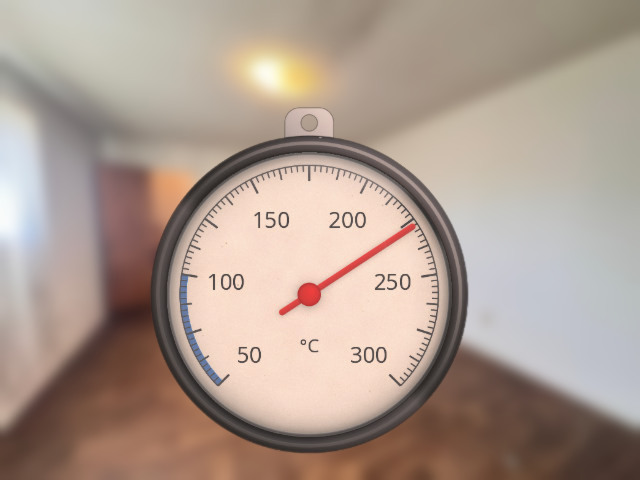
227.5 °C
